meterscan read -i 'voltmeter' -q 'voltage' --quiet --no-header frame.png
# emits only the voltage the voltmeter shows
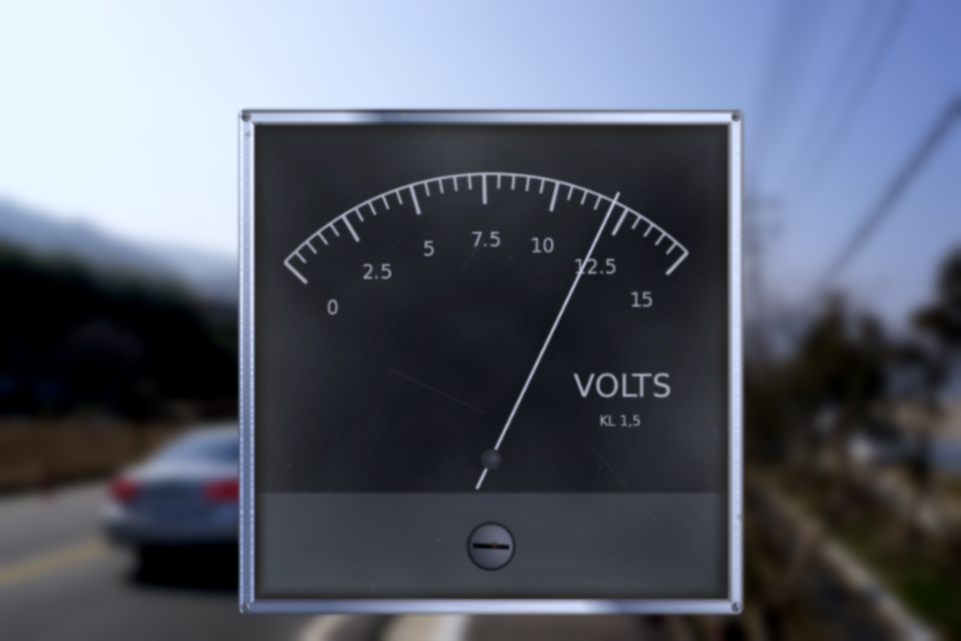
12 V
